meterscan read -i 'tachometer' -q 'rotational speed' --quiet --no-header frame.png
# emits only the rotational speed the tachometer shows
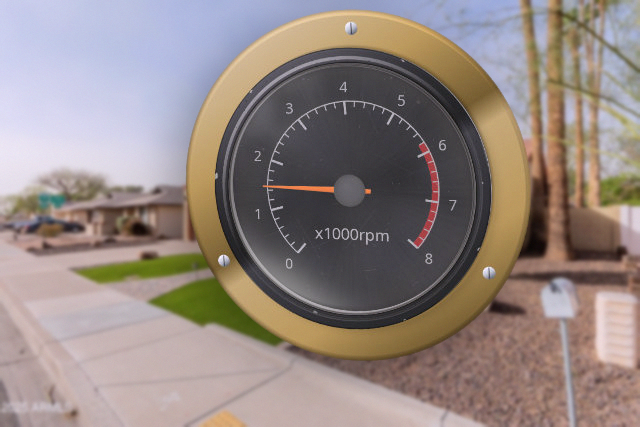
1500 rpm
